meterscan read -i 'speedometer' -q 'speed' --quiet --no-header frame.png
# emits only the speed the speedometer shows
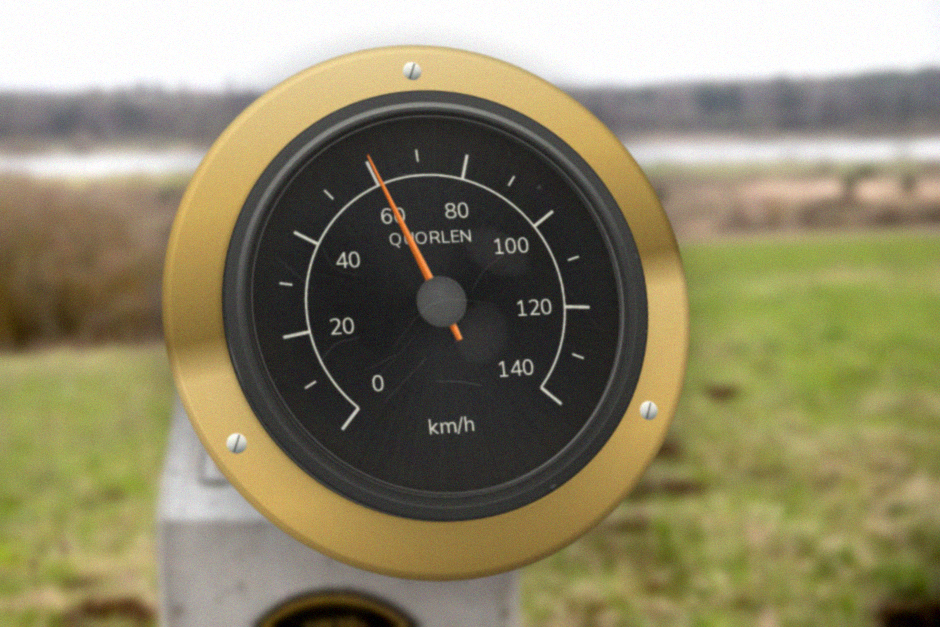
60 km/h
